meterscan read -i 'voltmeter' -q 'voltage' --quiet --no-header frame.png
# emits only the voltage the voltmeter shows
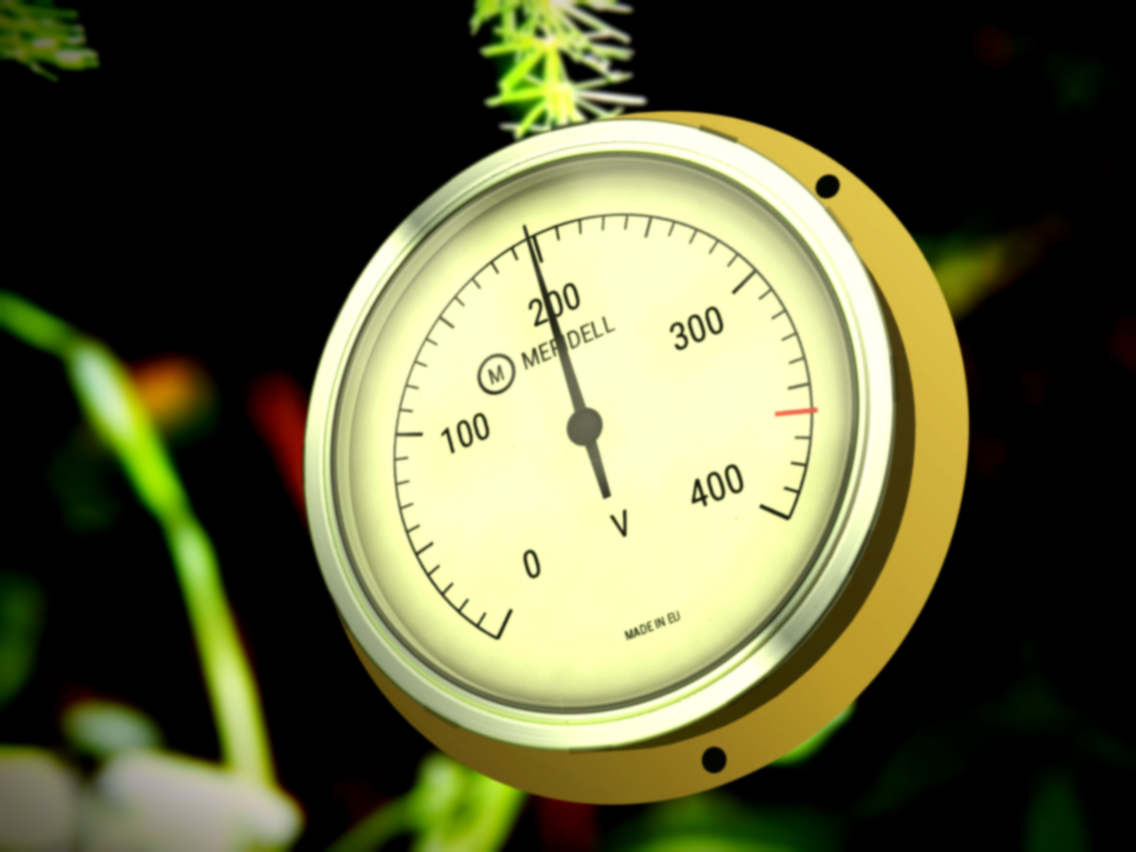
200 V
